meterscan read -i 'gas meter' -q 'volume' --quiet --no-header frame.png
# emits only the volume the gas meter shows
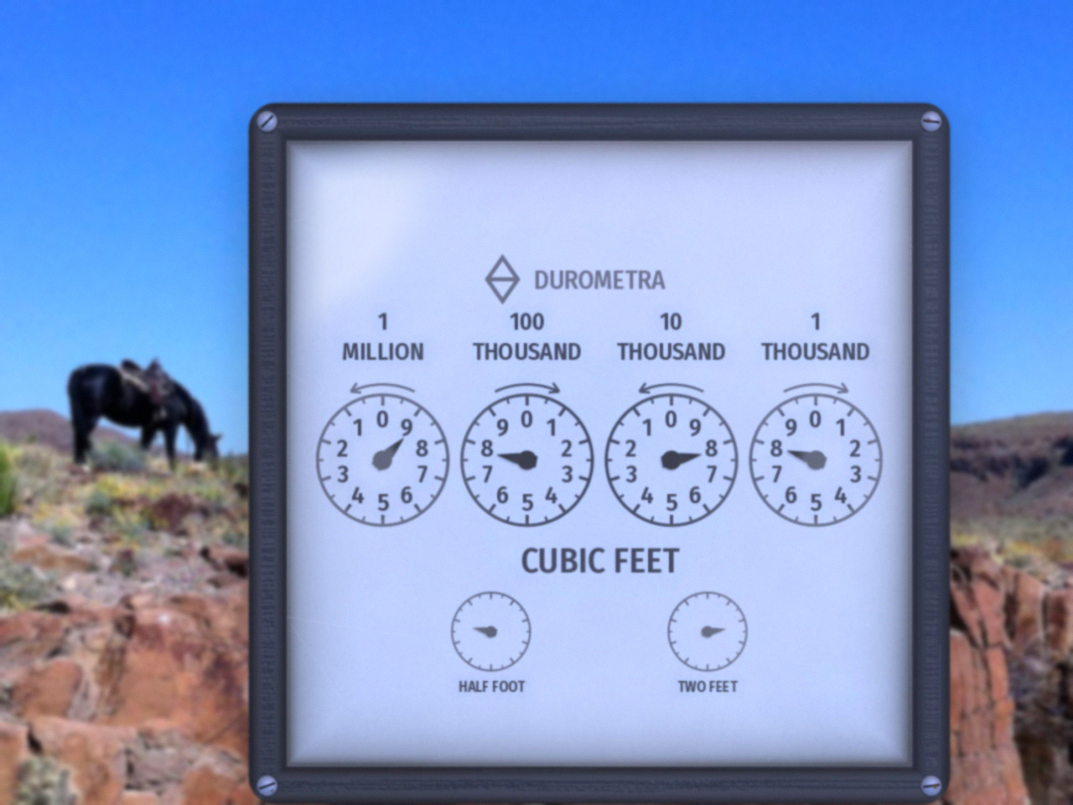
877800 ft³
